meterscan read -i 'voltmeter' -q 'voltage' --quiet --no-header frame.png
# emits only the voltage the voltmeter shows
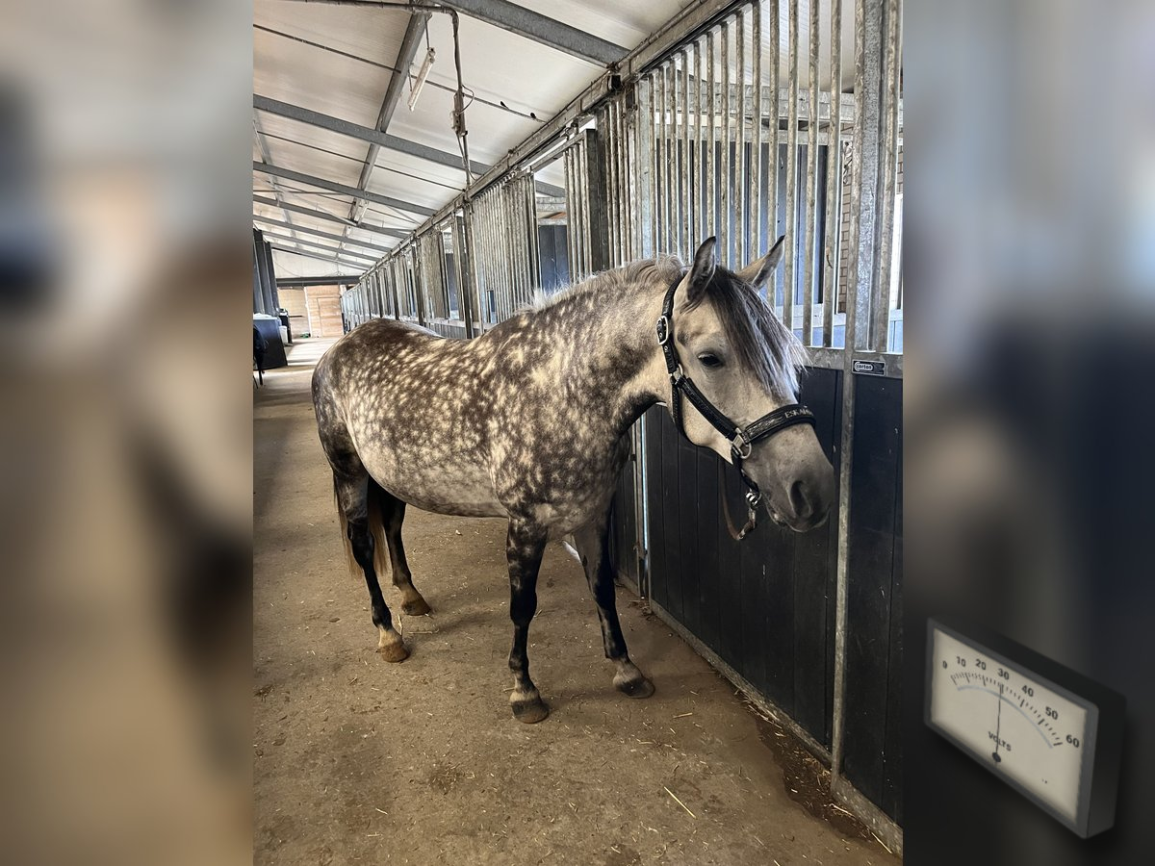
30 V
